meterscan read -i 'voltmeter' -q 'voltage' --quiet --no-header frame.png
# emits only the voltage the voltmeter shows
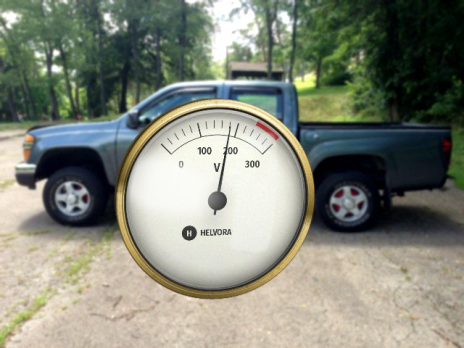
180 V
